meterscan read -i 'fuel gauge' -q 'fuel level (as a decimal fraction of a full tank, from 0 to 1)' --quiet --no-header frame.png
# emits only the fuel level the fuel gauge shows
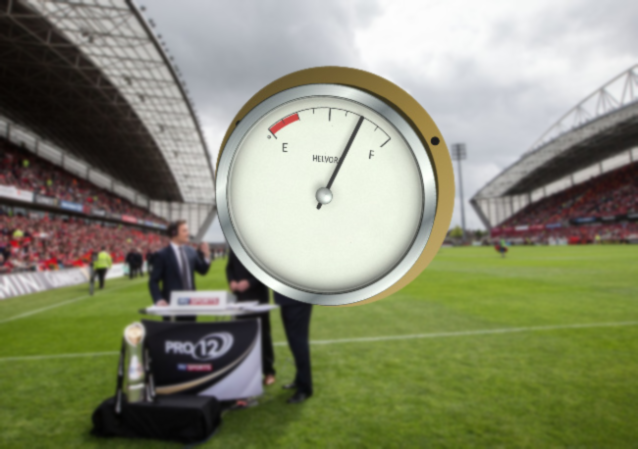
0.75
